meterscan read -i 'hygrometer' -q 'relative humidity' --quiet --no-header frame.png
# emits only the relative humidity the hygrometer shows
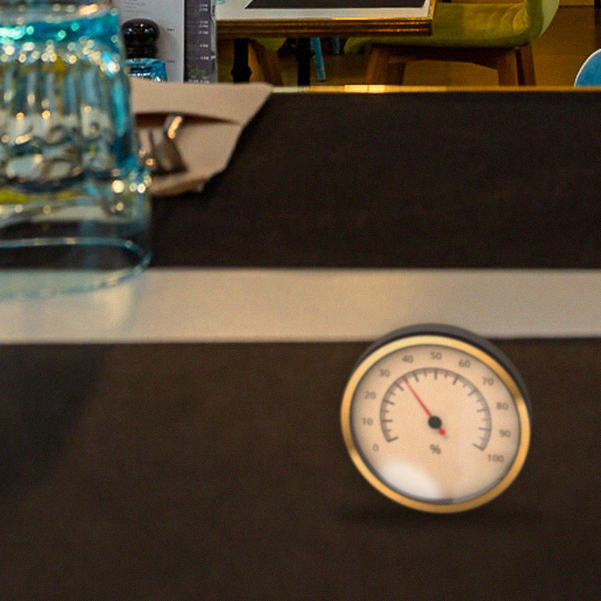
35 %
